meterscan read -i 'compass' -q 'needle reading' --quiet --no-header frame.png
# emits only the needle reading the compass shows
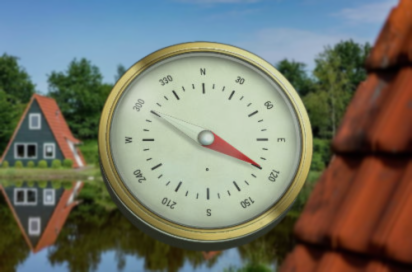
120 °
